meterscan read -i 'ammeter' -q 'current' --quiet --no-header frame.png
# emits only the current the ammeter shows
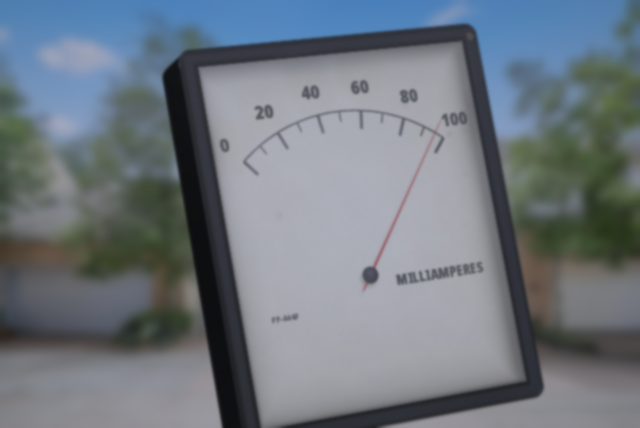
95 mA
